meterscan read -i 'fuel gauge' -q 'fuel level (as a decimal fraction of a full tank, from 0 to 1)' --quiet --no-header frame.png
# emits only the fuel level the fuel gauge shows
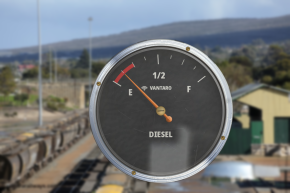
0.125
